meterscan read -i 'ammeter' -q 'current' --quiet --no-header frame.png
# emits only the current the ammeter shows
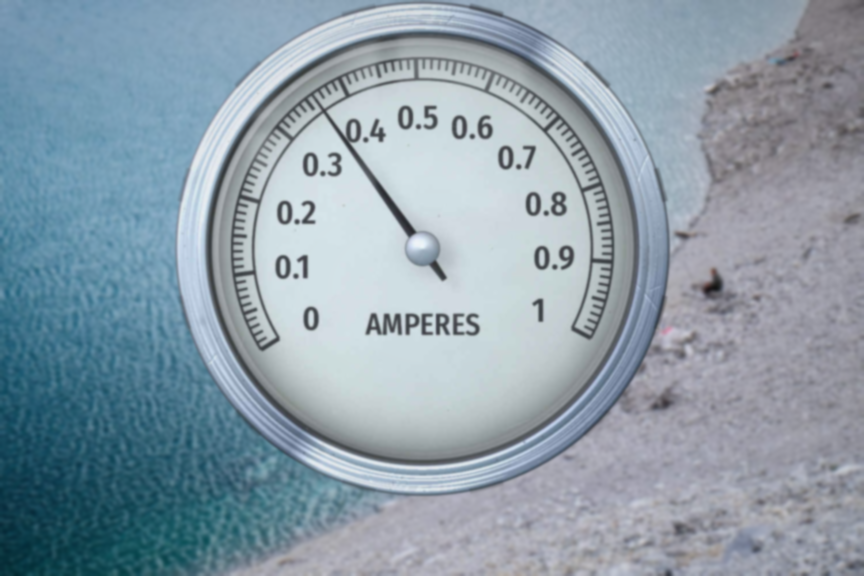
0.36 A
